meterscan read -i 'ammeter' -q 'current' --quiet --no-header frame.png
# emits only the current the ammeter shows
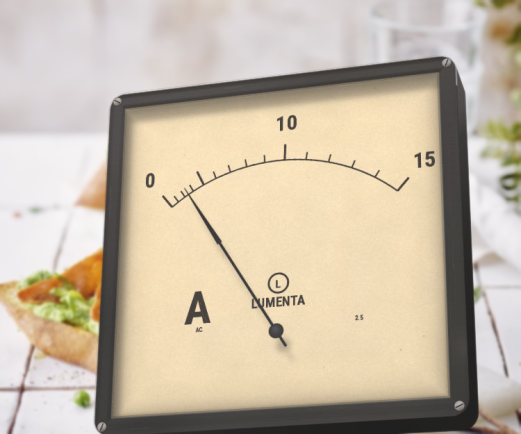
3.5 A
